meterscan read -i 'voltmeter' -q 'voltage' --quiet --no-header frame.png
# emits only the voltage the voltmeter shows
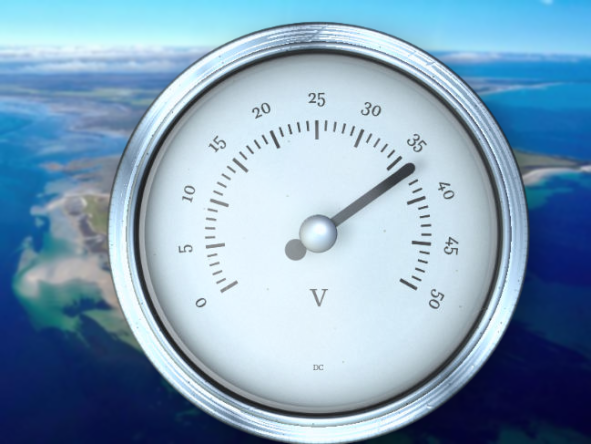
36.5 V
